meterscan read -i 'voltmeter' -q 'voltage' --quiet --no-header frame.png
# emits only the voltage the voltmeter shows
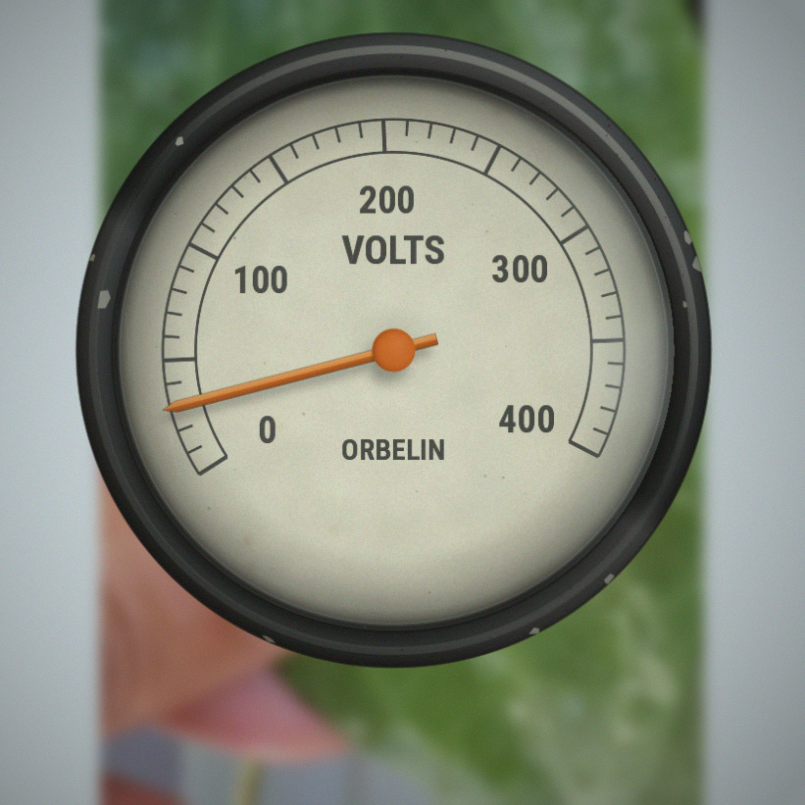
30 V
